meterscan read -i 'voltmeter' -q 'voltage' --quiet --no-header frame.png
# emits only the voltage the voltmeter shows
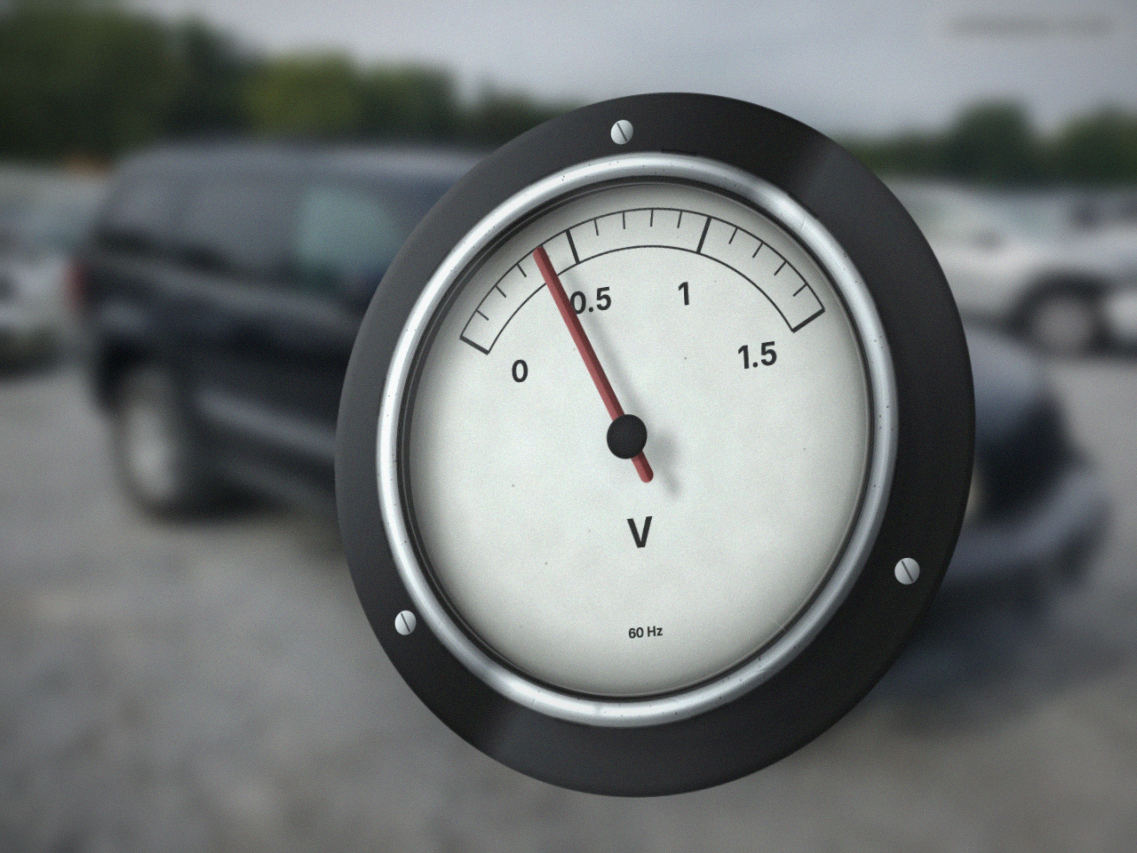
0.4 V
